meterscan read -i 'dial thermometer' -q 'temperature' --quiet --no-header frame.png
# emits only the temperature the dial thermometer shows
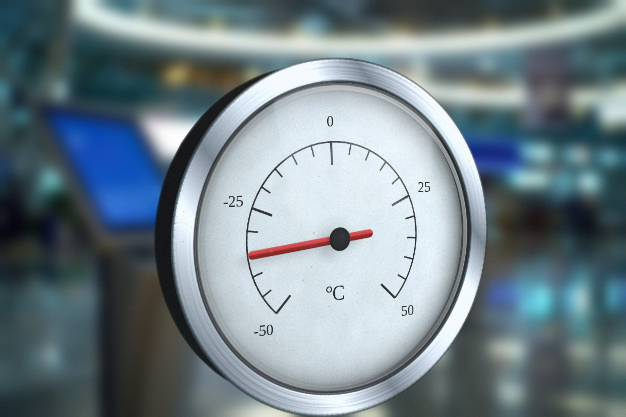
-35 °C
